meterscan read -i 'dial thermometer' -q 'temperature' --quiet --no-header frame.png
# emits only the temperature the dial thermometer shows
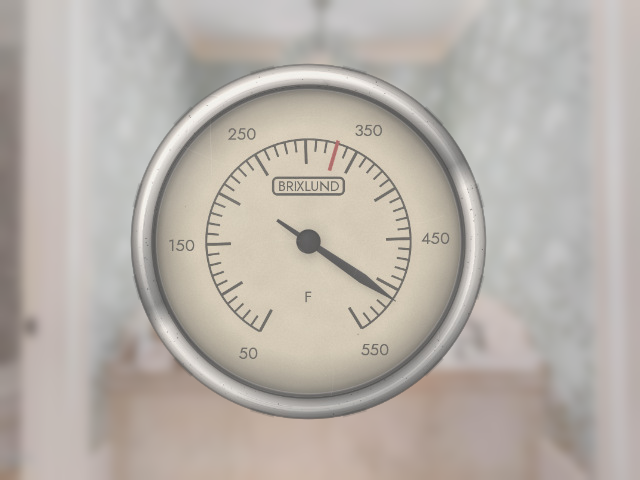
510 °F
